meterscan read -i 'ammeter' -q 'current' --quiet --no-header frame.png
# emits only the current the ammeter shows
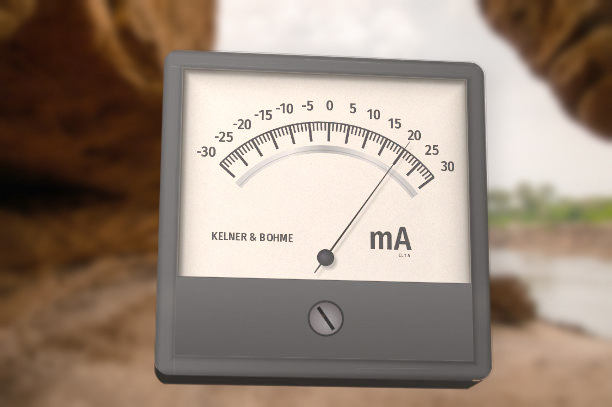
20 mA
